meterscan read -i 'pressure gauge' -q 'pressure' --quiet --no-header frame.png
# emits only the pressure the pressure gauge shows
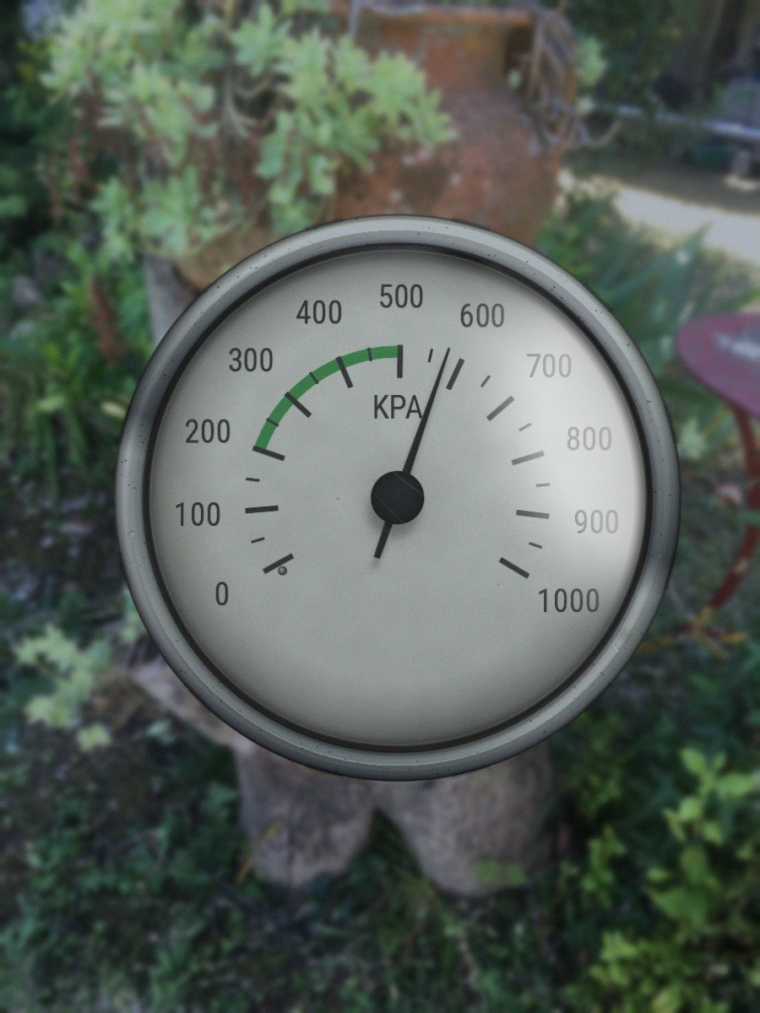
575 kPa
